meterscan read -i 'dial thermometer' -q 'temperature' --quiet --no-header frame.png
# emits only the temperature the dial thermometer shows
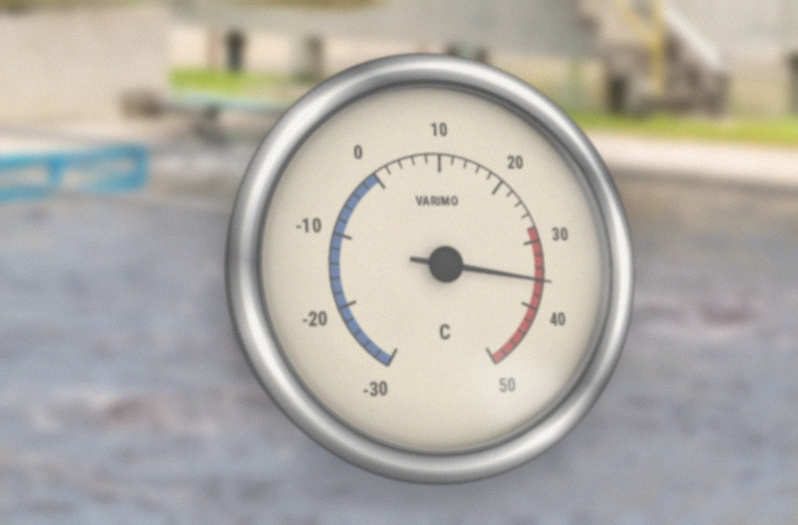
36 °C
